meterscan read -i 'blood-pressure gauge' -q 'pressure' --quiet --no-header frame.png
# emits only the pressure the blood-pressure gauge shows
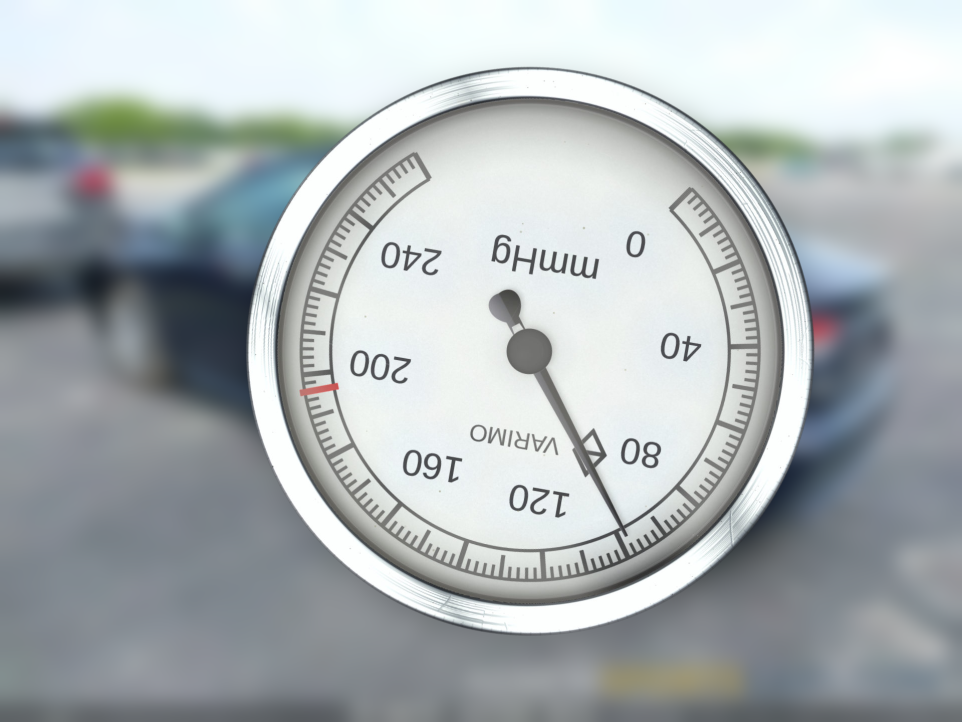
98 mmHg
